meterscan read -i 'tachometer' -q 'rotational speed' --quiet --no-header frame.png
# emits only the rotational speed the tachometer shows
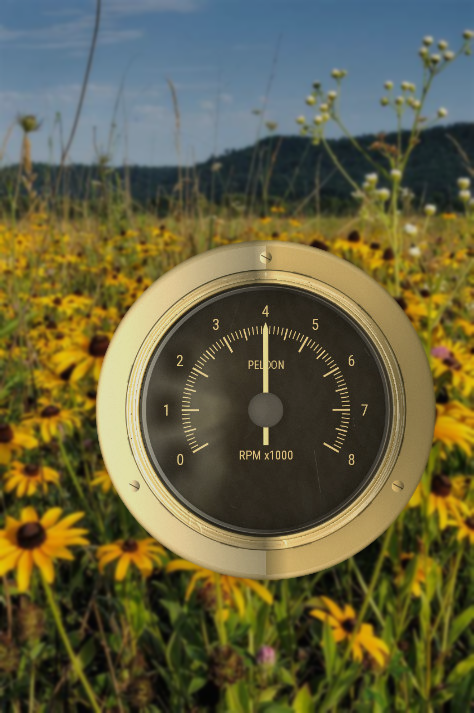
4000 rpm
